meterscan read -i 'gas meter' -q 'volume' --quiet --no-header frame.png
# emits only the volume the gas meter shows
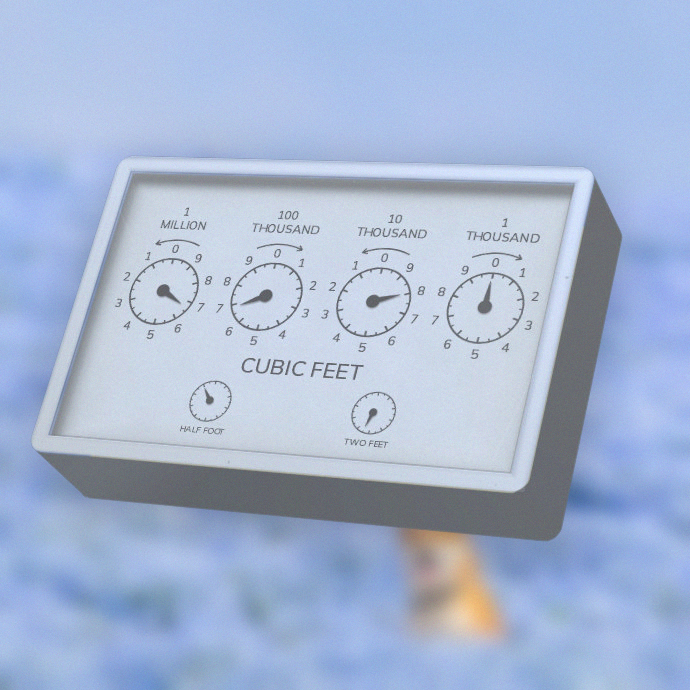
668000 ft³
